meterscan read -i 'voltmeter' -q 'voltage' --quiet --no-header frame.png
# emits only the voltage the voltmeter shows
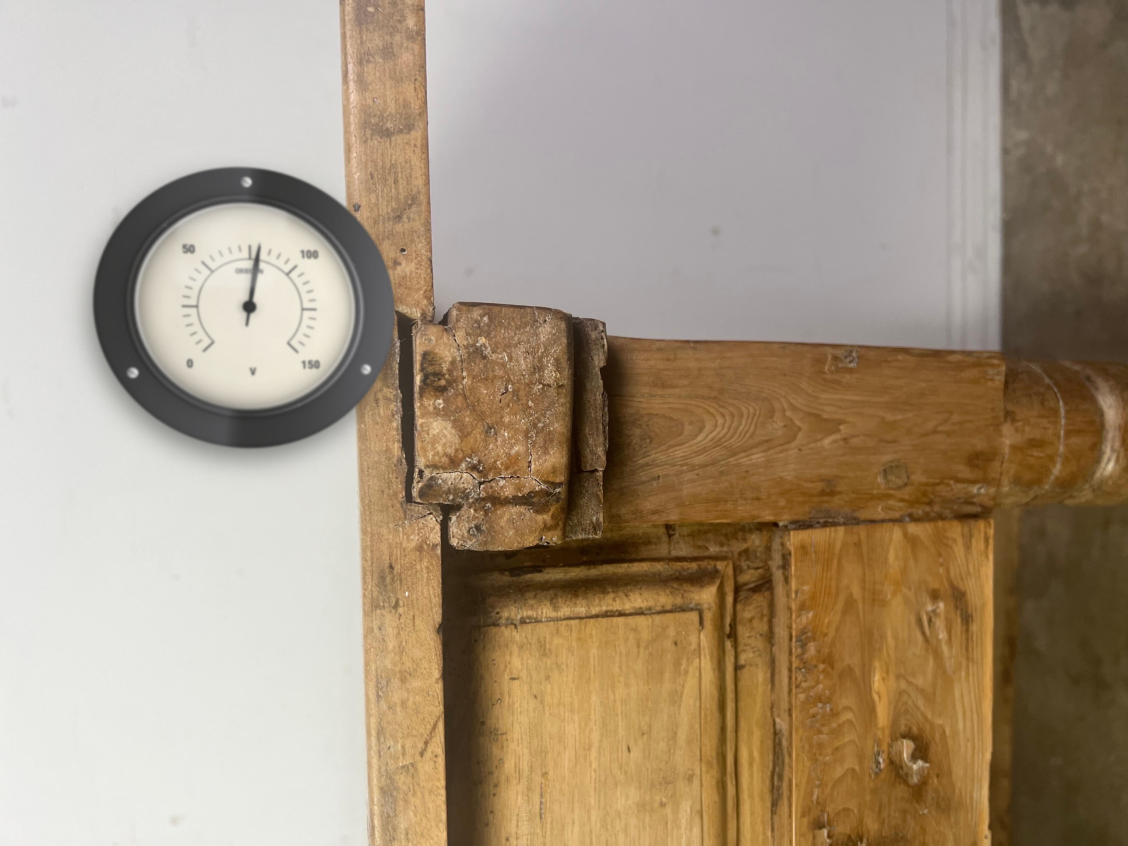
80 V
